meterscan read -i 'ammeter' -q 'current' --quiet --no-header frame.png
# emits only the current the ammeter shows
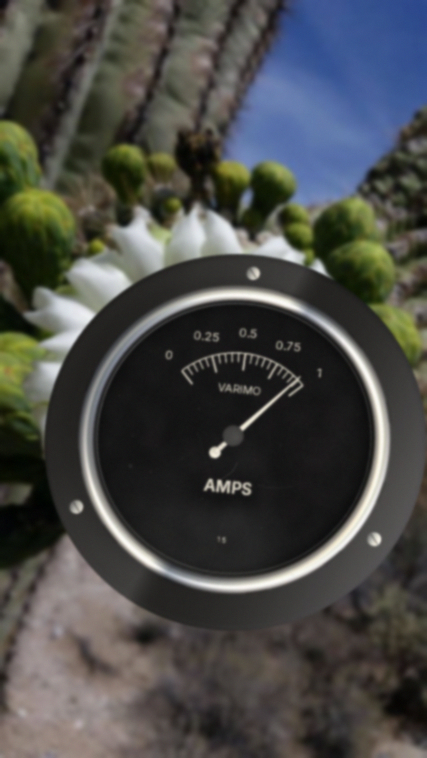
0.95 A
